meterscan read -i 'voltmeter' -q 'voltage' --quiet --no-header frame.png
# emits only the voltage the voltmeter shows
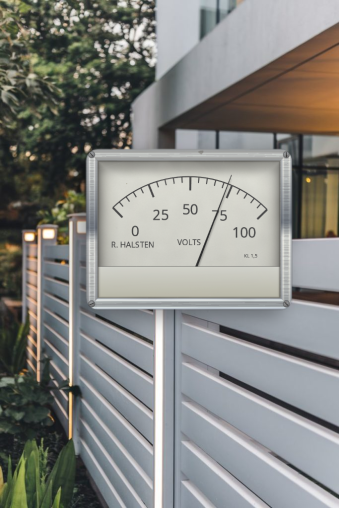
72.5 V
